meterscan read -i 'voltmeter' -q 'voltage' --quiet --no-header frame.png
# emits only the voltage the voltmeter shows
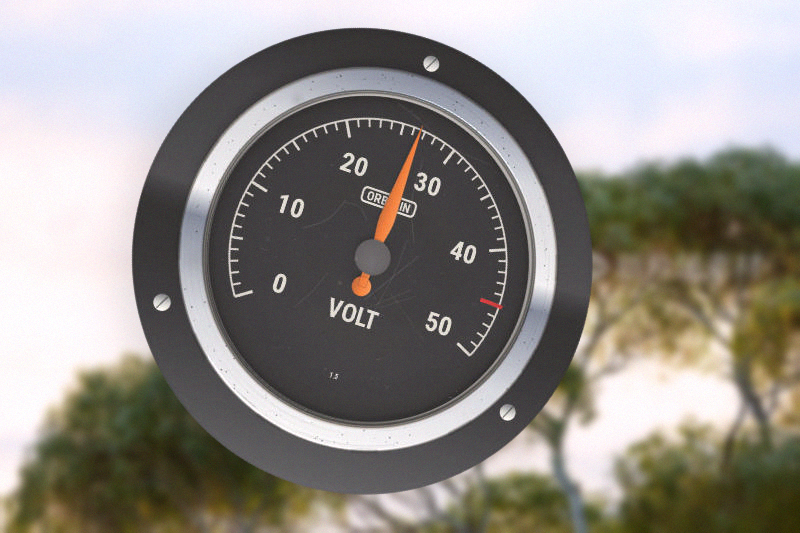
26.5 V
